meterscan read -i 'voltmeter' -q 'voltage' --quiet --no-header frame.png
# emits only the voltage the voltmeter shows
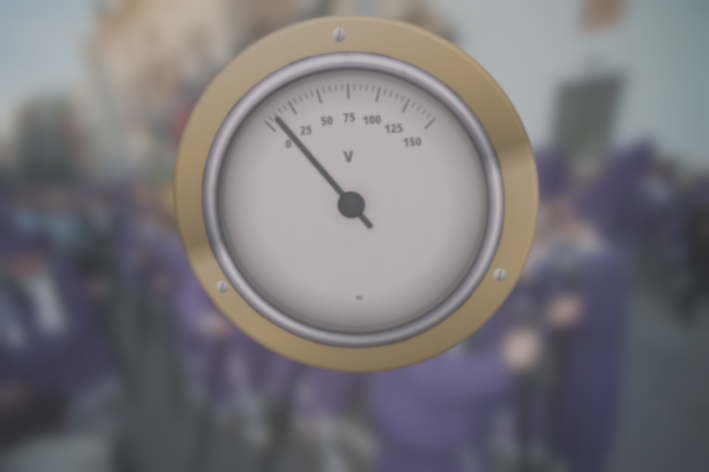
10 V
